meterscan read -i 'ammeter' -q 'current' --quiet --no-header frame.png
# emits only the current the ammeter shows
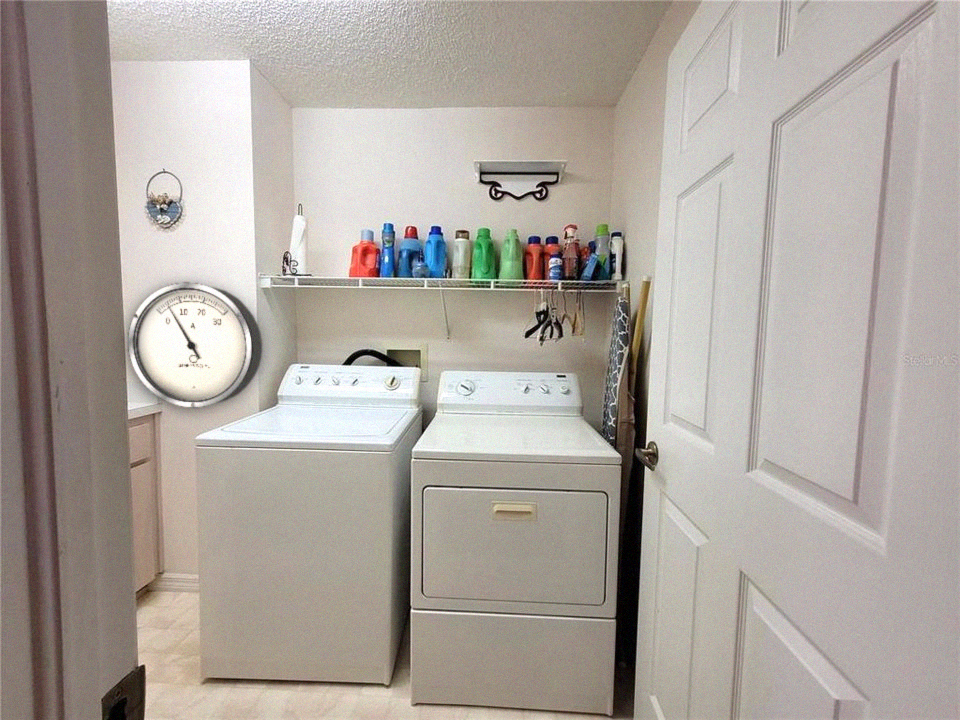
5 A
